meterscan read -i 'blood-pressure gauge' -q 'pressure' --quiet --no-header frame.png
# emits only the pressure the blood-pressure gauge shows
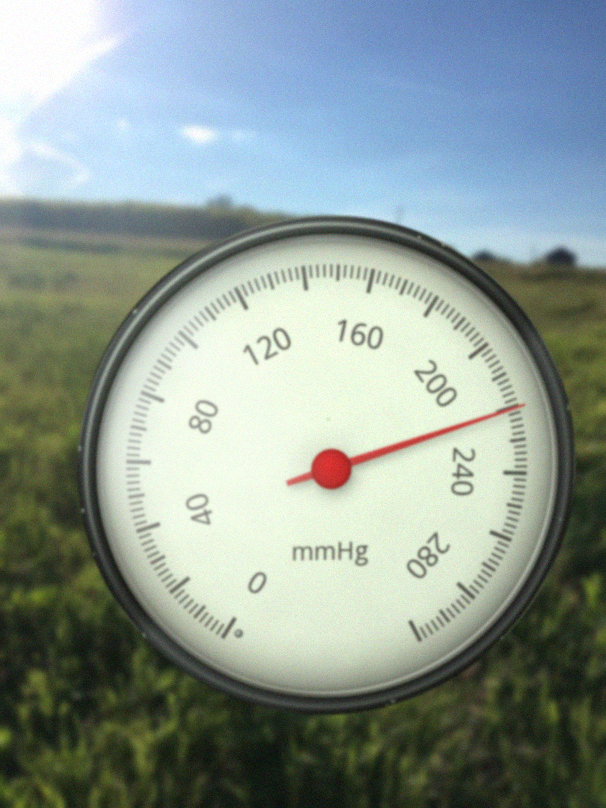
220 mmHg
